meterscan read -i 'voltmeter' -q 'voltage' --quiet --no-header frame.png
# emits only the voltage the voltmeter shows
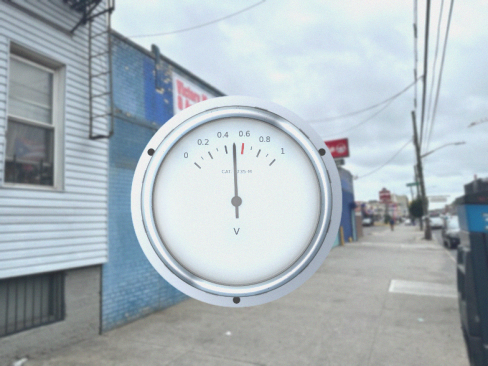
0.5 V
